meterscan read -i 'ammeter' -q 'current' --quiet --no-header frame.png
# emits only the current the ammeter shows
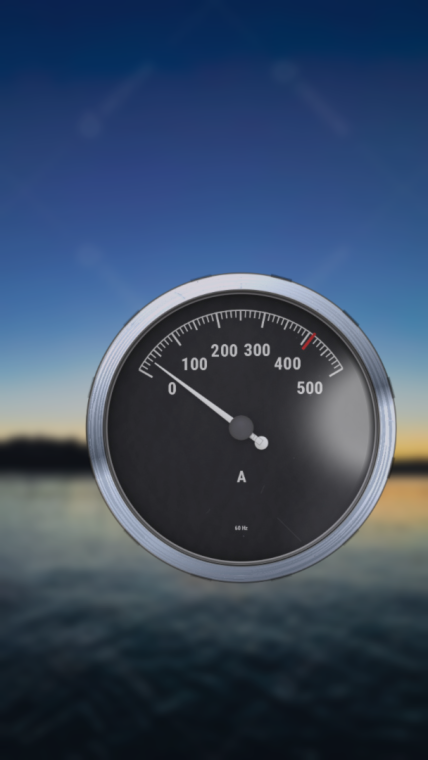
30 A
